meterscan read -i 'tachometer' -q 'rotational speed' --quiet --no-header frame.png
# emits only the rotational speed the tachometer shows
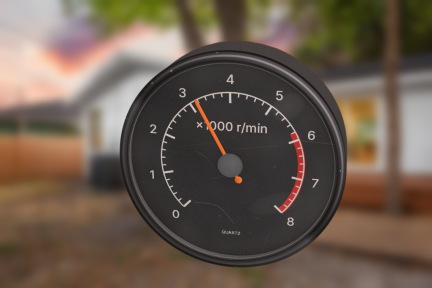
3200 rpm
